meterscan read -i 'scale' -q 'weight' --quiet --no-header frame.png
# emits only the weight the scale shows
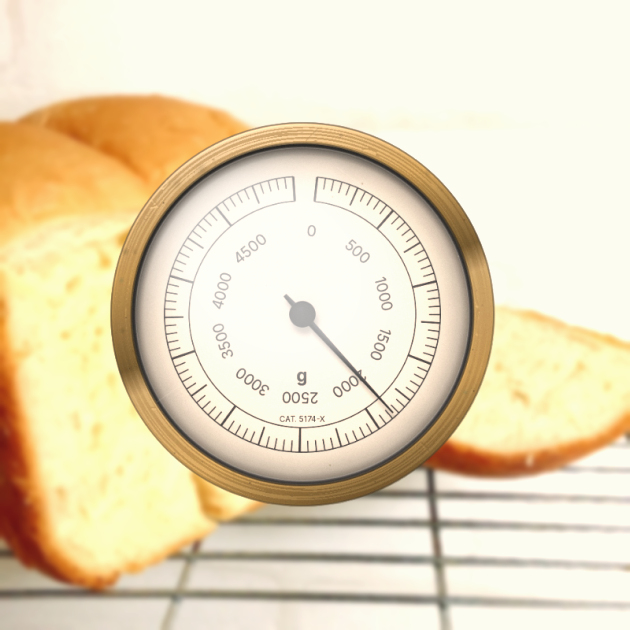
1875 g
